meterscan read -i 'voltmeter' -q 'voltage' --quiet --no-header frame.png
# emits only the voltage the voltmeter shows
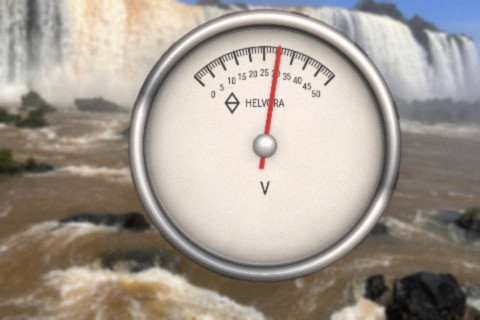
30 V
